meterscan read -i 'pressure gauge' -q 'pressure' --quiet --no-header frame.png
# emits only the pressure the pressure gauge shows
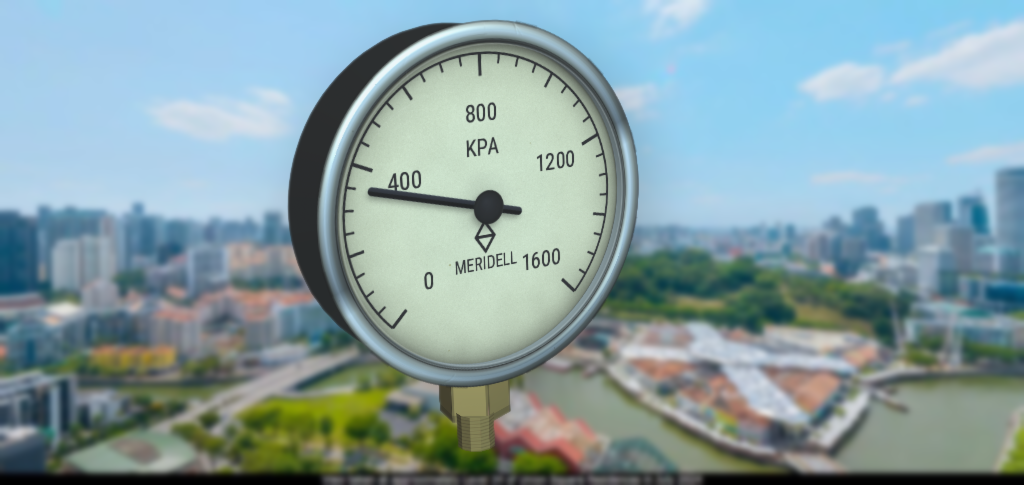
350 kPa
